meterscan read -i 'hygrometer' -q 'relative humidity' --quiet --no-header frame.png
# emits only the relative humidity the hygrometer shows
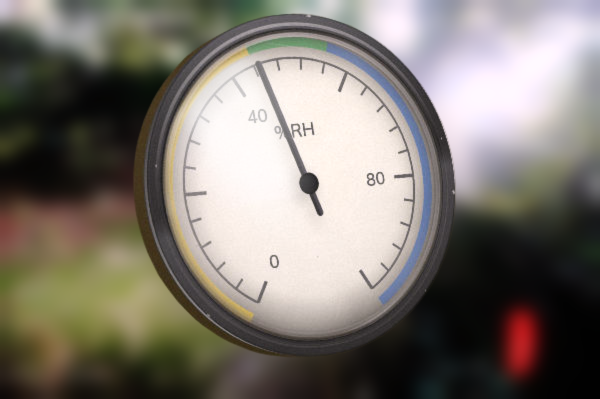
44 %
